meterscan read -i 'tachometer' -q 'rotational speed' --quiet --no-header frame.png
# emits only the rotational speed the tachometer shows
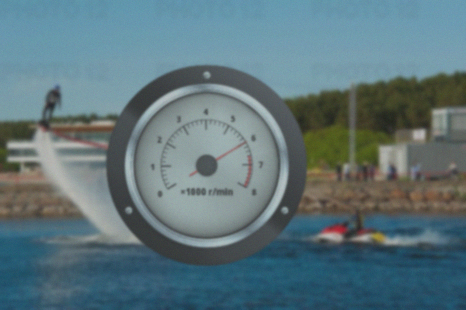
6000 rpm
